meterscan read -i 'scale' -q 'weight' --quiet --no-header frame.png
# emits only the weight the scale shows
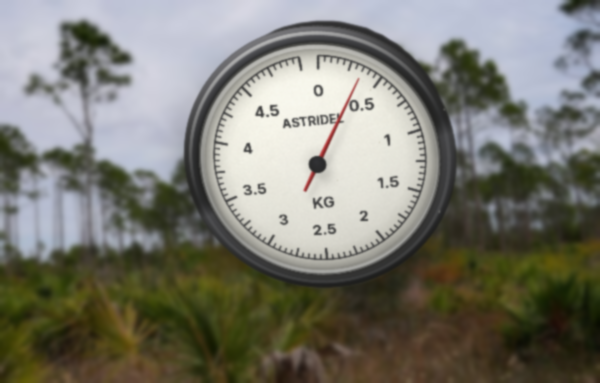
0.35 kg
